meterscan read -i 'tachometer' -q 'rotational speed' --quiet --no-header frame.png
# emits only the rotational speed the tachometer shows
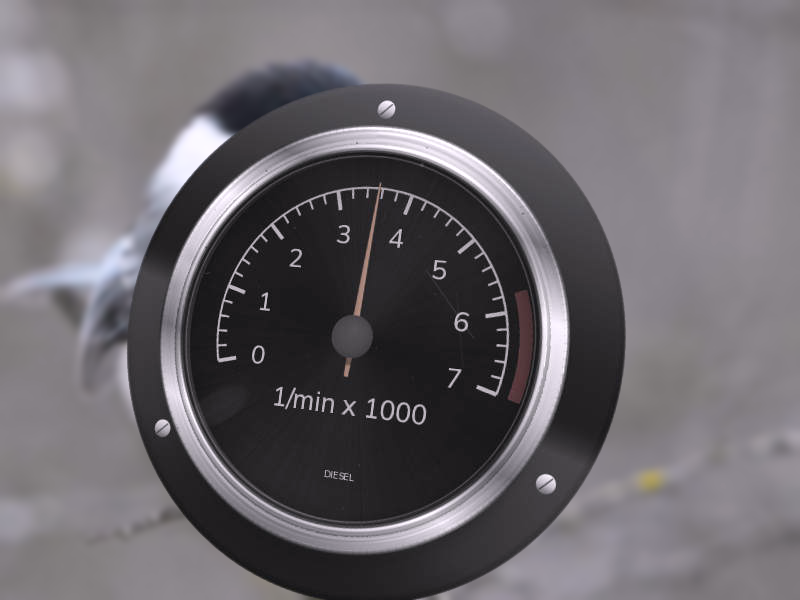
3600 rpm
